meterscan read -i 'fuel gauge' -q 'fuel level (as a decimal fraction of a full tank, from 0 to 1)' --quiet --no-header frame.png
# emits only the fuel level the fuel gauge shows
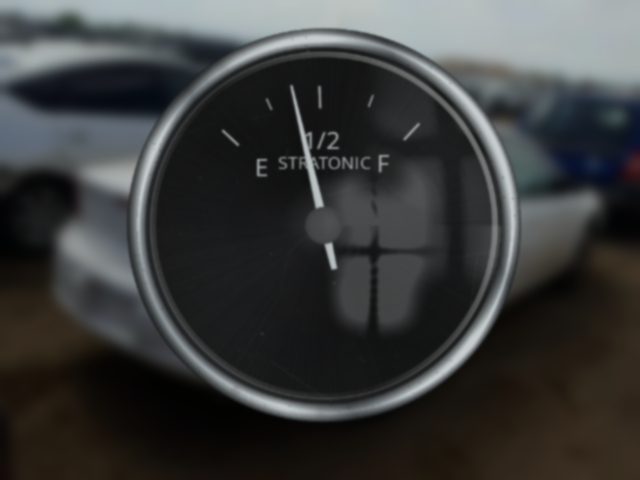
0.375
